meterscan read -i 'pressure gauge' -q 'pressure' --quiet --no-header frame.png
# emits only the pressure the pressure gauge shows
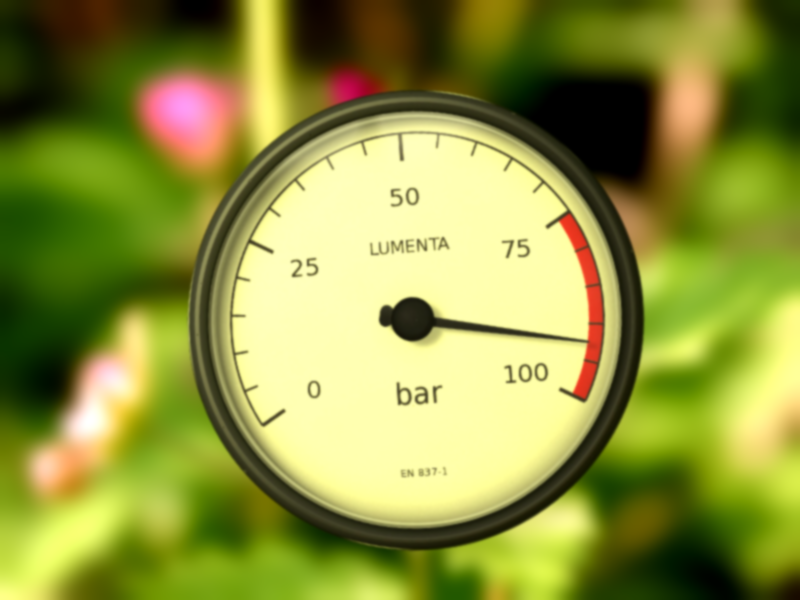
92.5 bar
